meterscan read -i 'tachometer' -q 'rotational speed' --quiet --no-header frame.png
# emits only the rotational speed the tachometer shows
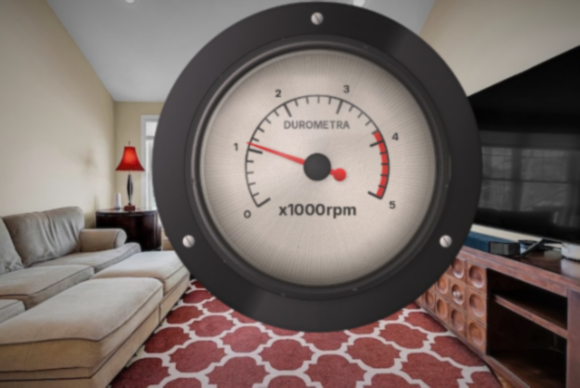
1100 rpm
